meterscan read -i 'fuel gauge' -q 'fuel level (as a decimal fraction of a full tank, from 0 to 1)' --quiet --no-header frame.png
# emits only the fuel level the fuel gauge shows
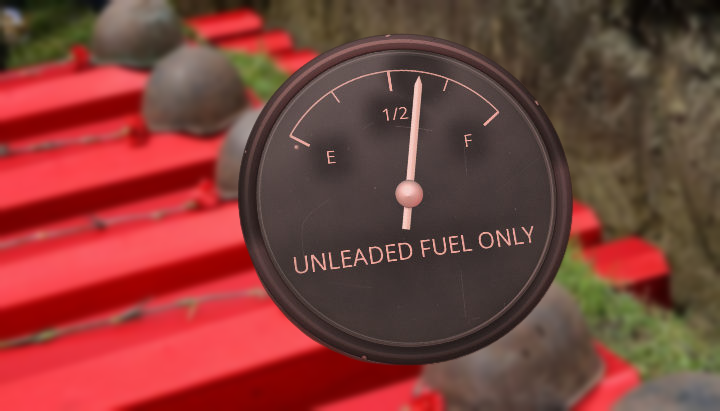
0.625
